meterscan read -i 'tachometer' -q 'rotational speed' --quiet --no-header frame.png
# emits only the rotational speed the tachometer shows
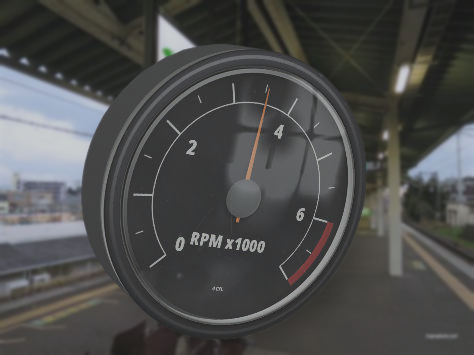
3500 rpm
